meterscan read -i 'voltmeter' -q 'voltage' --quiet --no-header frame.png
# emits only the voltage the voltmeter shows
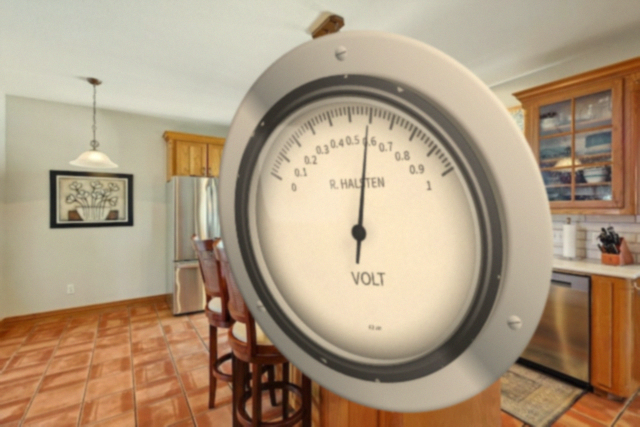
0.6 V
